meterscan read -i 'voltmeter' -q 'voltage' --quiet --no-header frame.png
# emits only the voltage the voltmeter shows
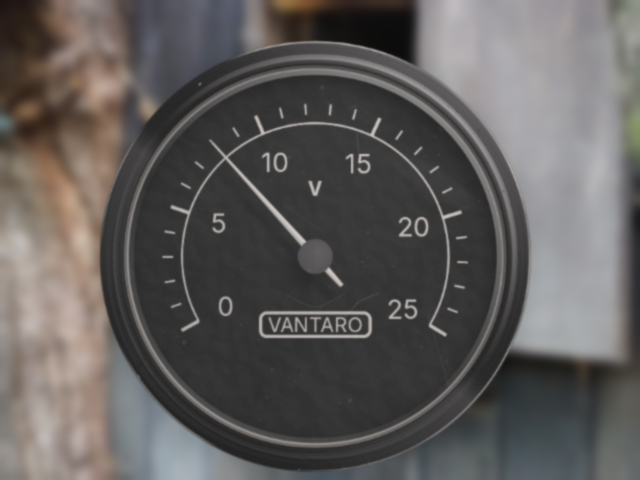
8 V
